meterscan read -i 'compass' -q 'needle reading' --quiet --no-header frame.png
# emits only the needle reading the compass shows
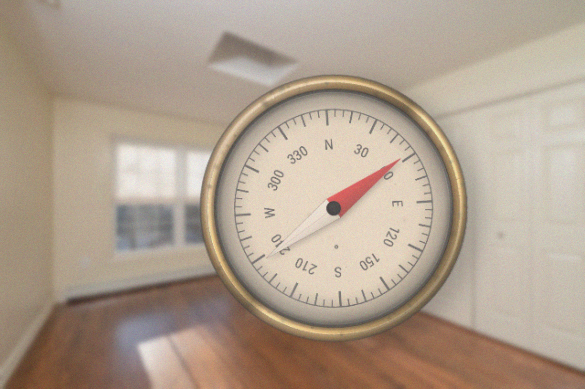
57.5 °
